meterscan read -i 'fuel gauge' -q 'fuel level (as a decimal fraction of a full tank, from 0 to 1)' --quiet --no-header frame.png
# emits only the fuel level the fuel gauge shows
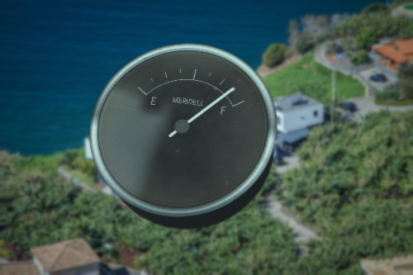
0.875
